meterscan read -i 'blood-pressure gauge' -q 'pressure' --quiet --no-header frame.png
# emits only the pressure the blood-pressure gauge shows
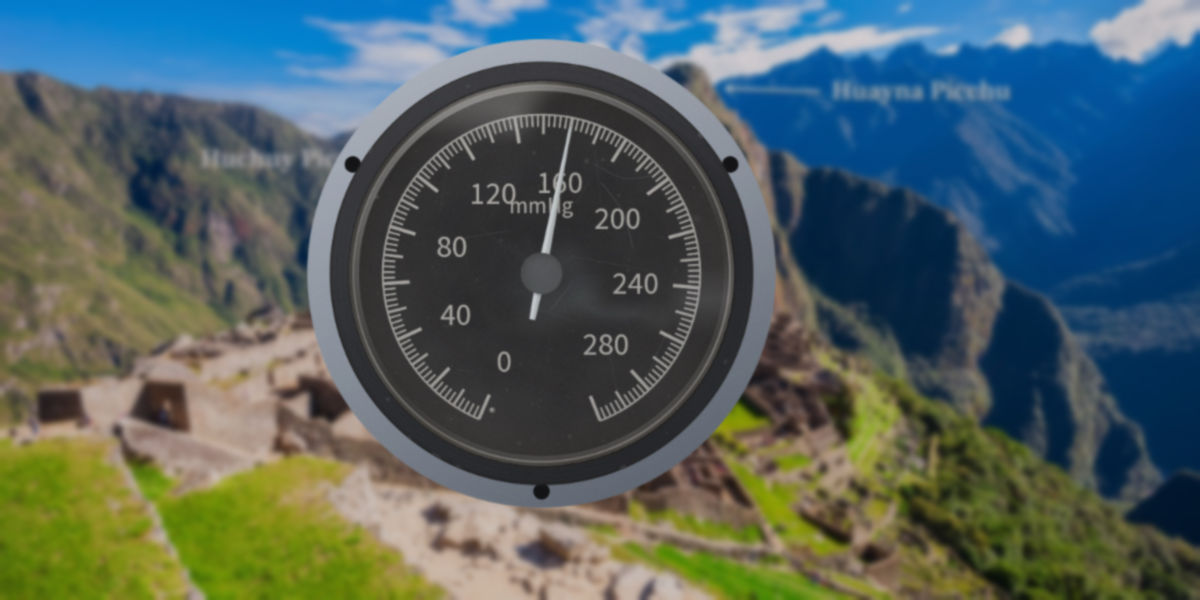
160 mmHg
